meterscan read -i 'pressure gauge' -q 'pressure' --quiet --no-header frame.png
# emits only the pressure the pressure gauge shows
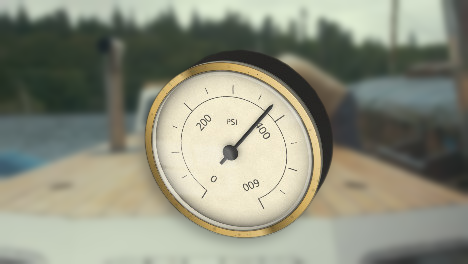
375 psi
